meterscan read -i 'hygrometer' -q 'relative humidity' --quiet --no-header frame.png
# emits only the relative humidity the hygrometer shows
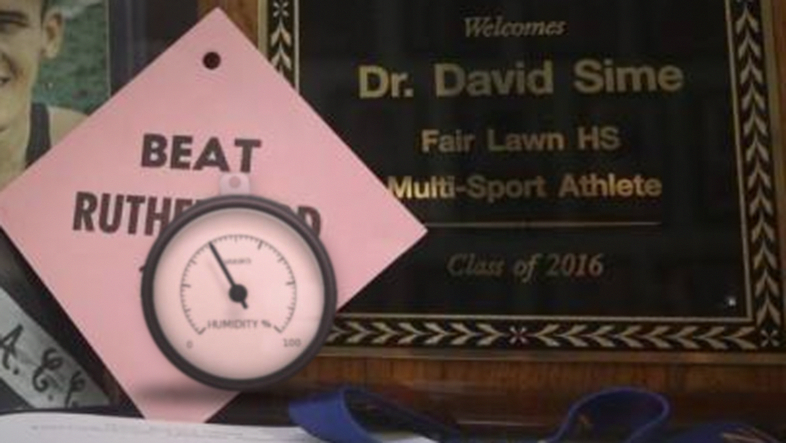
40 %
